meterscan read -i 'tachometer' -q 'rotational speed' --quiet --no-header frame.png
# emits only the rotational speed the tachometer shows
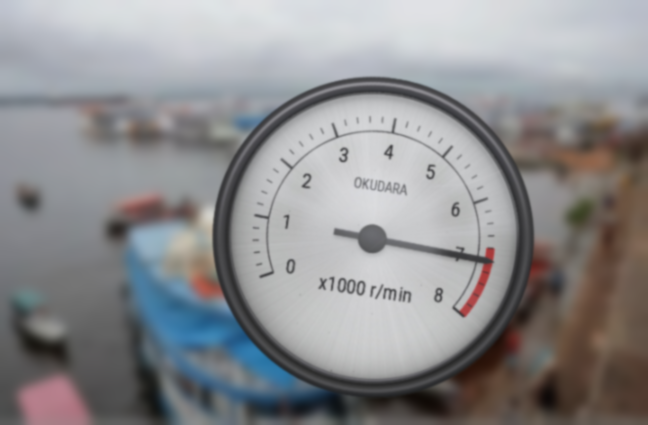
7000 rpm
